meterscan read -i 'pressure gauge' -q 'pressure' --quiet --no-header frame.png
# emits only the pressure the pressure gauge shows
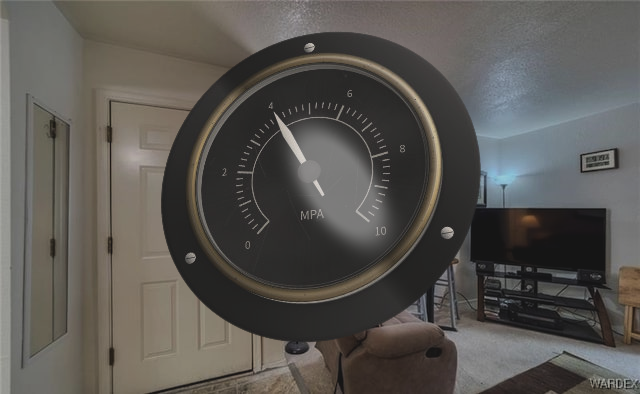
4 MPa
